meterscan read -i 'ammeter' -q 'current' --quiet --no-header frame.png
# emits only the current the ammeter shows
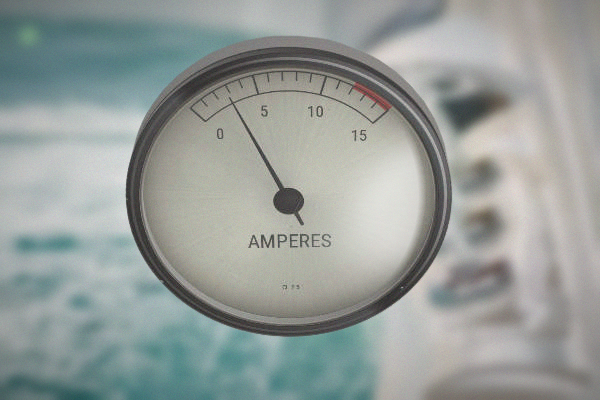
3 A
